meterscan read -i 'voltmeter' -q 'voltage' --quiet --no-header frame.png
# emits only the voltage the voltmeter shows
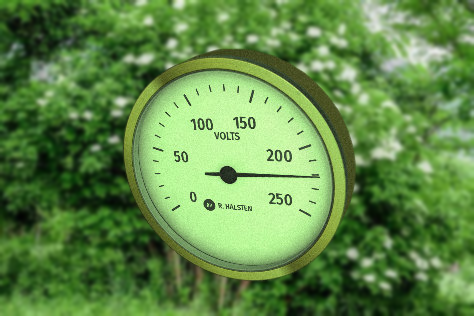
220 V
